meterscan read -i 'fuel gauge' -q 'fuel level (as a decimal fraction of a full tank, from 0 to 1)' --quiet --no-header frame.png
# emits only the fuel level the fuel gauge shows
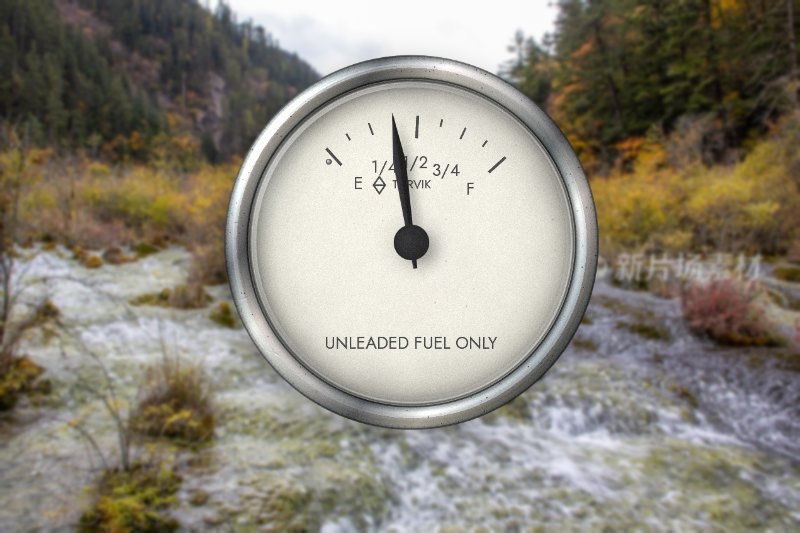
0.375
